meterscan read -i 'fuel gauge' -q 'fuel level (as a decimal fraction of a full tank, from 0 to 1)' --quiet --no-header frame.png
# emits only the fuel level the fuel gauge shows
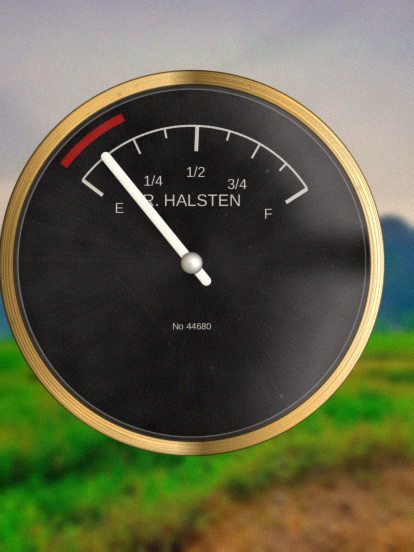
0.125
